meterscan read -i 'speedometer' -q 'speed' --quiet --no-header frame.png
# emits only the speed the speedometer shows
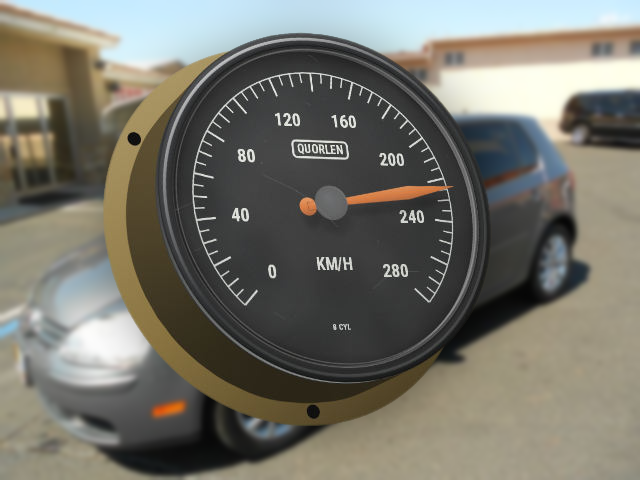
225 km/h
